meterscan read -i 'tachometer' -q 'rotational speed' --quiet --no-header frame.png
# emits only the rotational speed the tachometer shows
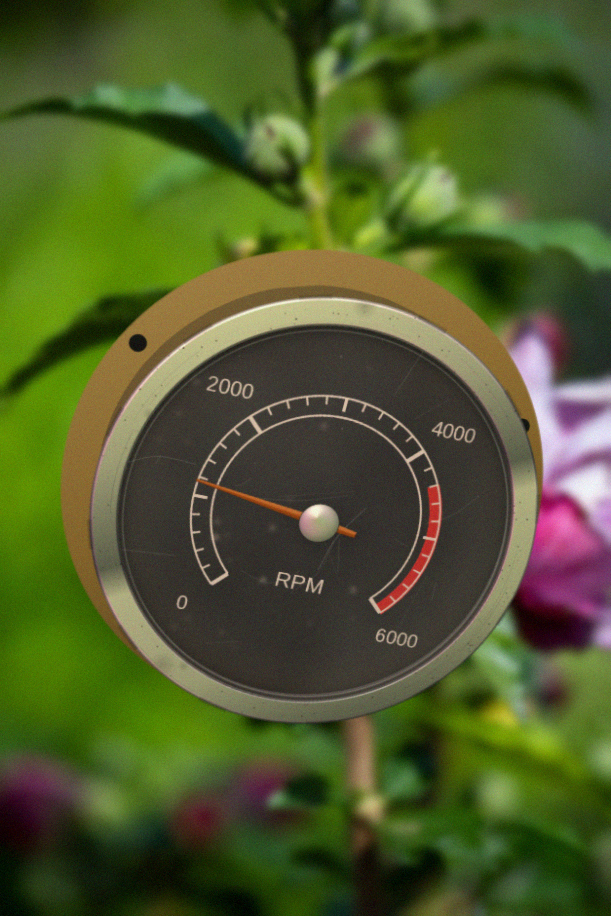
1200 rpm
